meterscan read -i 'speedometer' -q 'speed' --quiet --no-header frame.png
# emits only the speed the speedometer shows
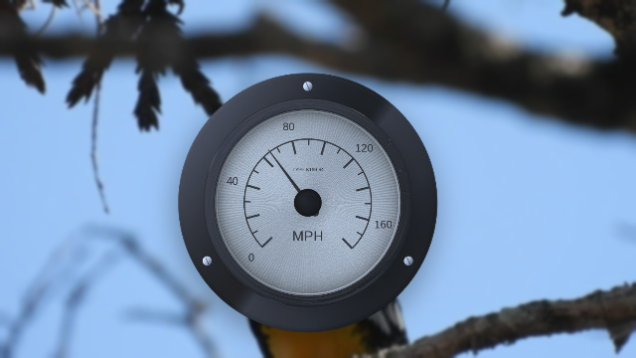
65 mph
